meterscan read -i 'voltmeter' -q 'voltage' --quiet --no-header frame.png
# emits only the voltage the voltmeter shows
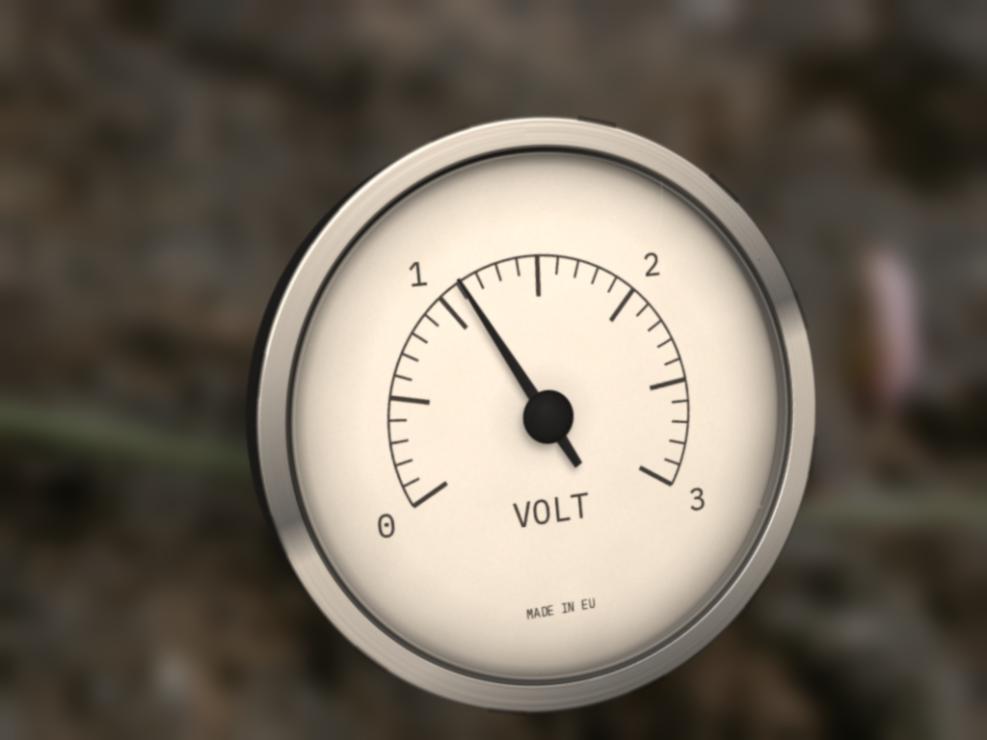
1.1 V
